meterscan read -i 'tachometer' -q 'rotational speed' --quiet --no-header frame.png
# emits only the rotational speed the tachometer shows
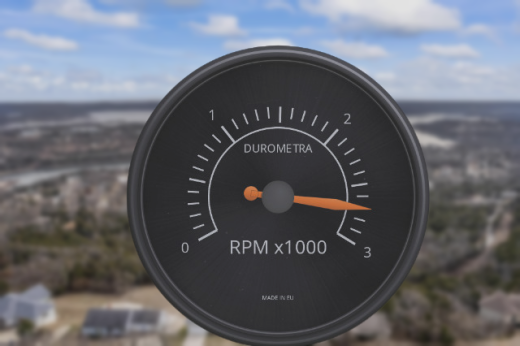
2700 rpm
